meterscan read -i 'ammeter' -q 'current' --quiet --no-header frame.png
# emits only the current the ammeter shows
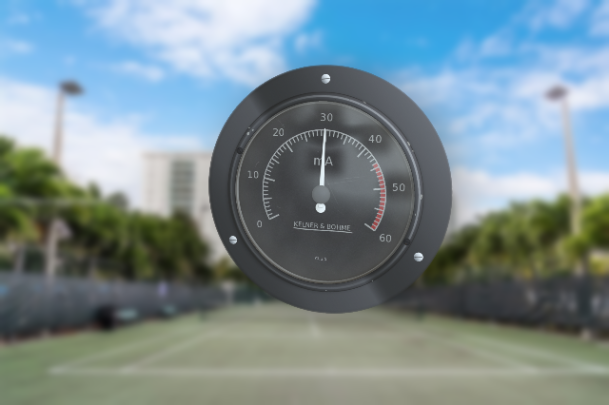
30 mA
